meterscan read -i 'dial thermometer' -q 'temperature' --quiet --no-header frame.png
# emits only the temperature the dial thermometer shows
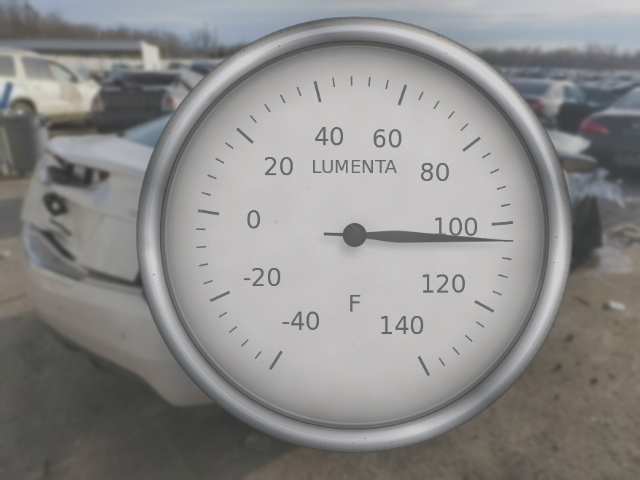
104 °F
